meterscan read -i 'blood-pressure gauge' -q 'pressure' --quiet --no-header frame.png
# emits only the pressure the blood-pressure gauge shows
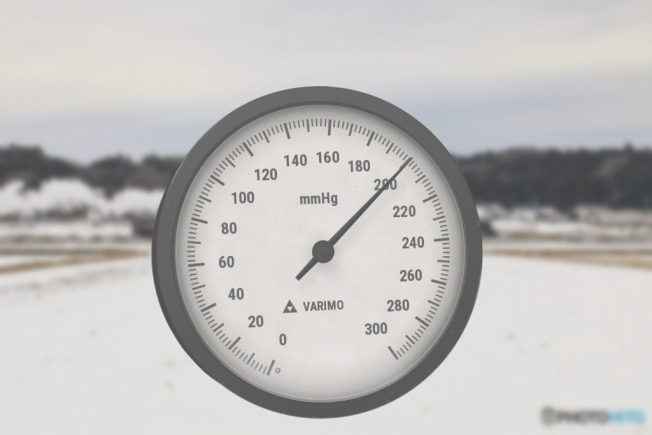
200 mmHg
